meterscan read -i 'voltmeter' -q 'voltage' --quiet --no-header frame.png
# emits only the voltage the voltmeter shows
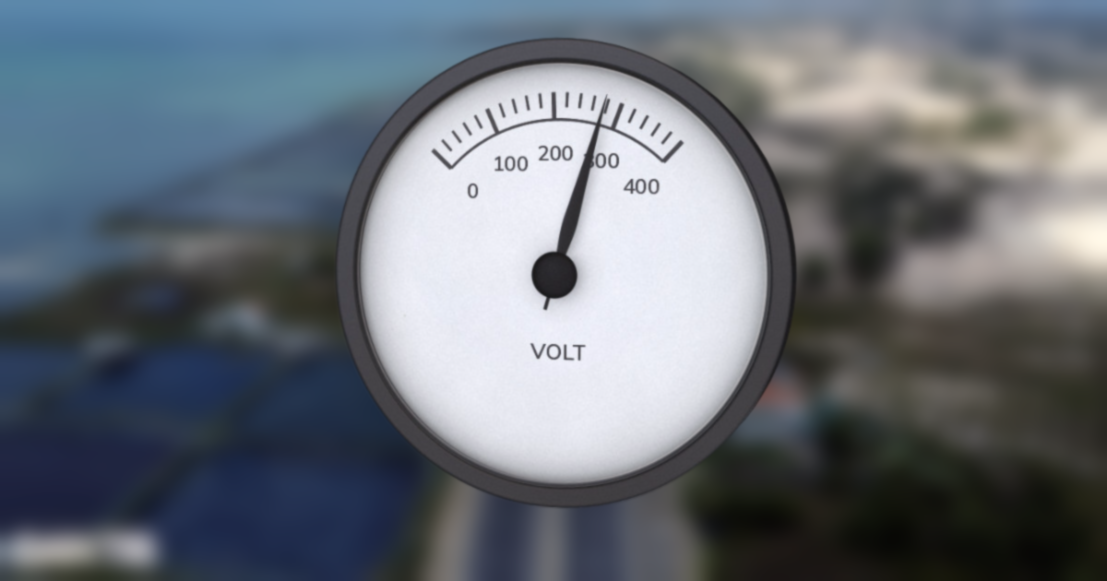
280 V
